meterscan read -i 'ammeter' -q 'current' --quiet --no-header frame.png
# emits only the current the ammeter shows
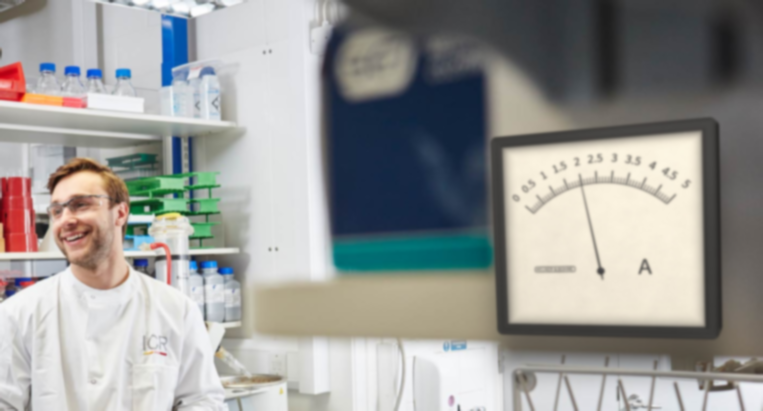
2 A
